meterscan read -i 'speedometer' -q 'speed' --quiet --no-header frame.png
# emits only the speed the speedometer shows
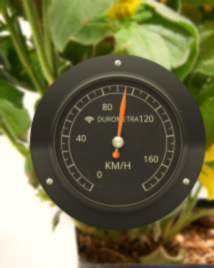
95 km/h
